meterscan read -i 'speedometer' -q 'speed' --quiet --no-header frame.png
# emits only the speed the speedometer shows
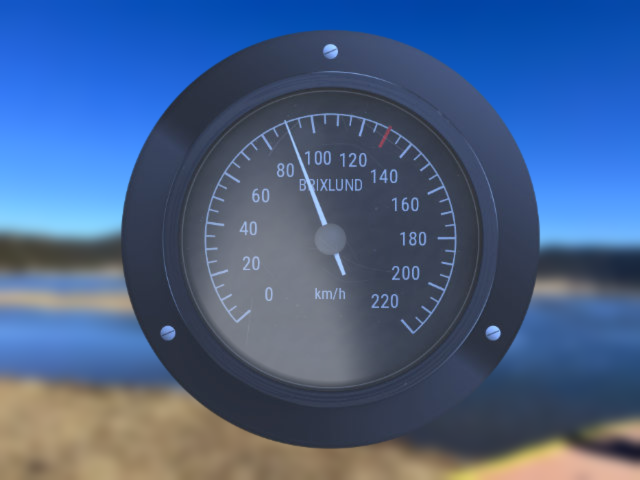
90 km/h
